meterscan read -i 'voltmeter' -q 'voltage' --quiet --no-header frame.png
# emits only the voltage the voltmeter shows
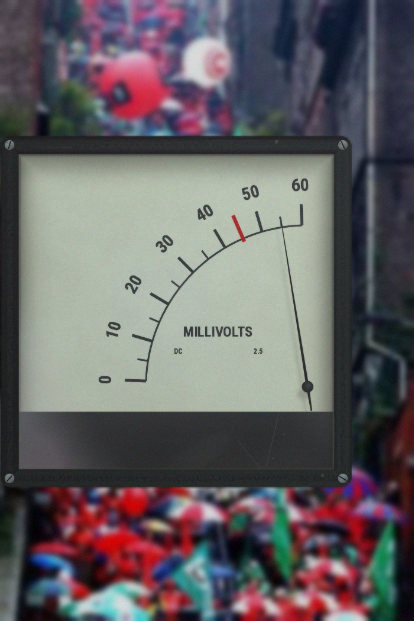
55 mV
